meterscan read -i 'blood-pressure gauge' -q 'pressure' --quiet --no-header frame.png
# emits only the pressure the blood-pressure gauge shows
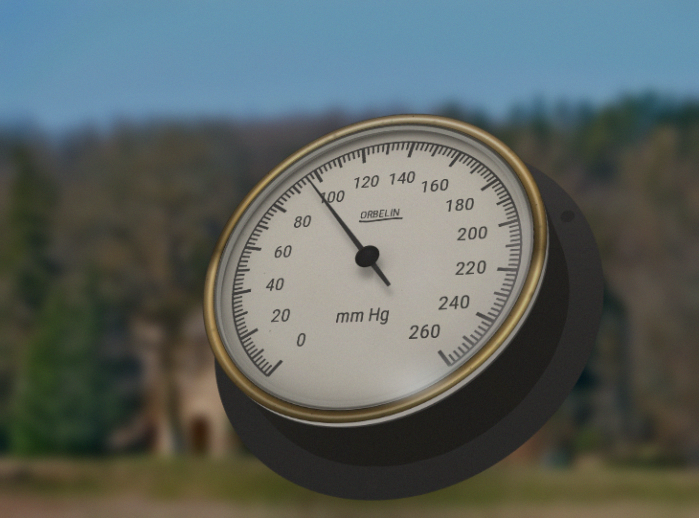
96 mmHg
